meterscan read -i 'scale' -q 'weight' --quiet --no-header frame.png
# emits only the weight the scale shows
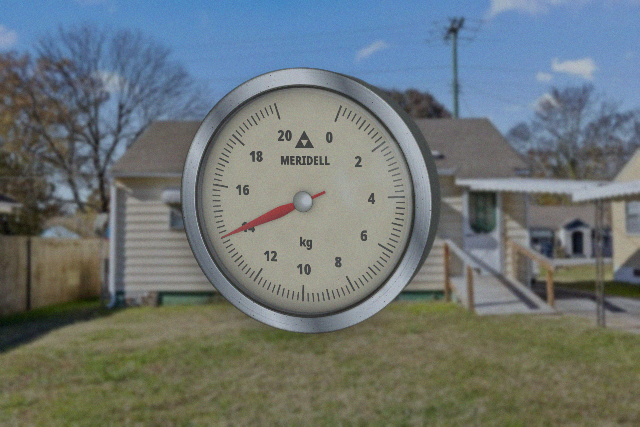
14 kg
